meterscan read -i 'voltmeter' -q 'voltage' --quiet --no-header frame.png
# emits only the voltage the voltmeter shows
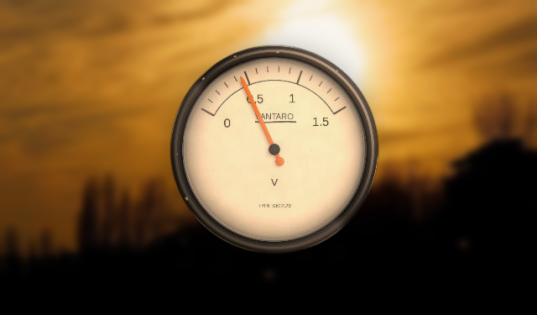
0.45 V
